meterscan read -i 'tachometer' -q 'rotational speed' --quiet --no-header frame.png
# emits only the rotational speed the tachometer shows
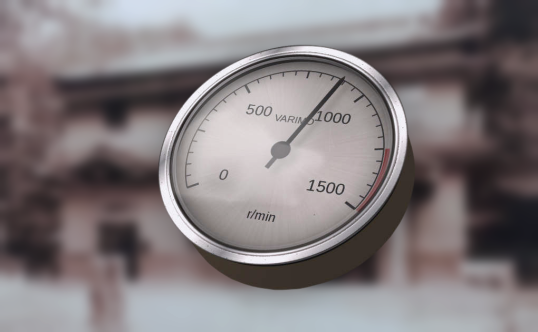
900 rpm
